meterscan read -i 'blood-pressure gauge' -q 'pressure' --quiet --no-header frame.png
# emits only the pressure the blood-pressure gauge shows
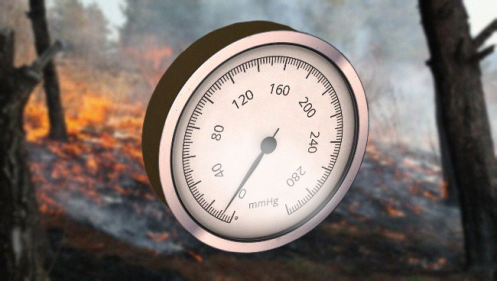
10 mmHg
